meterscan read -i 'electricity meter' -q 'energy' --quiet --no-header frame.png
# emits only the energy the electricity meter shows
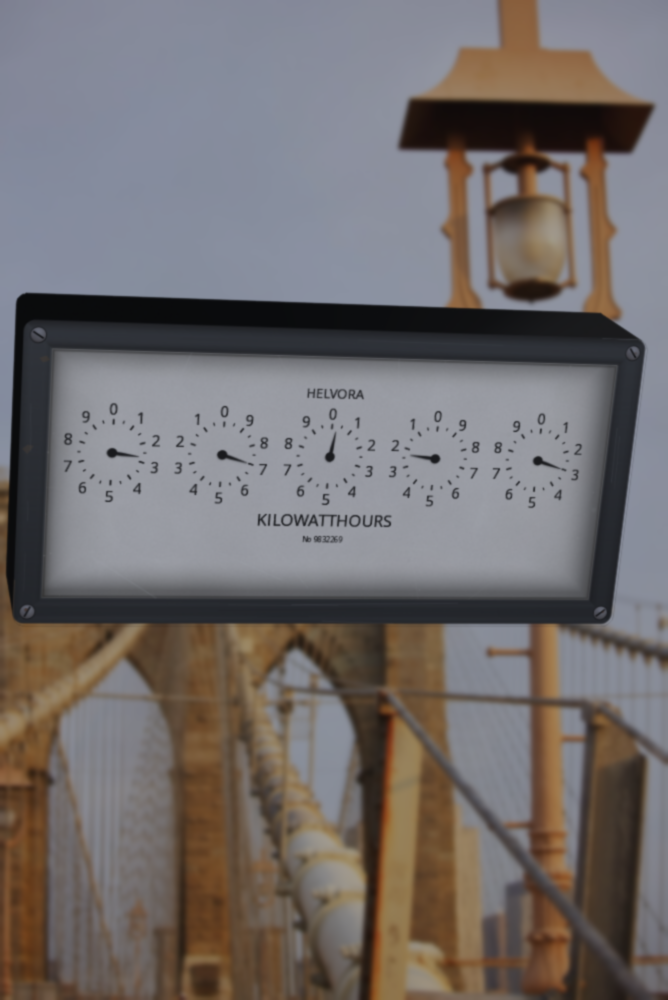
27023 kWh
